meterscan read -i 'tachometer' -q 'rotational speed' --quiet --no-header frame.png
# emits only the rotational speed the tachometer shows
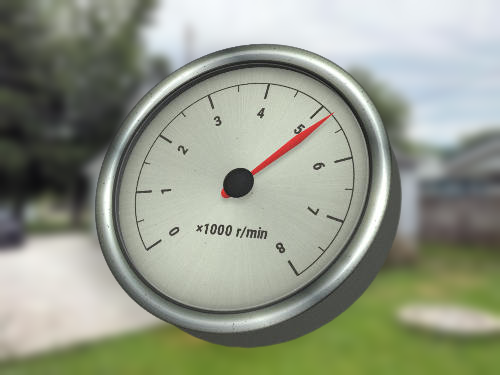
5250 rpm
